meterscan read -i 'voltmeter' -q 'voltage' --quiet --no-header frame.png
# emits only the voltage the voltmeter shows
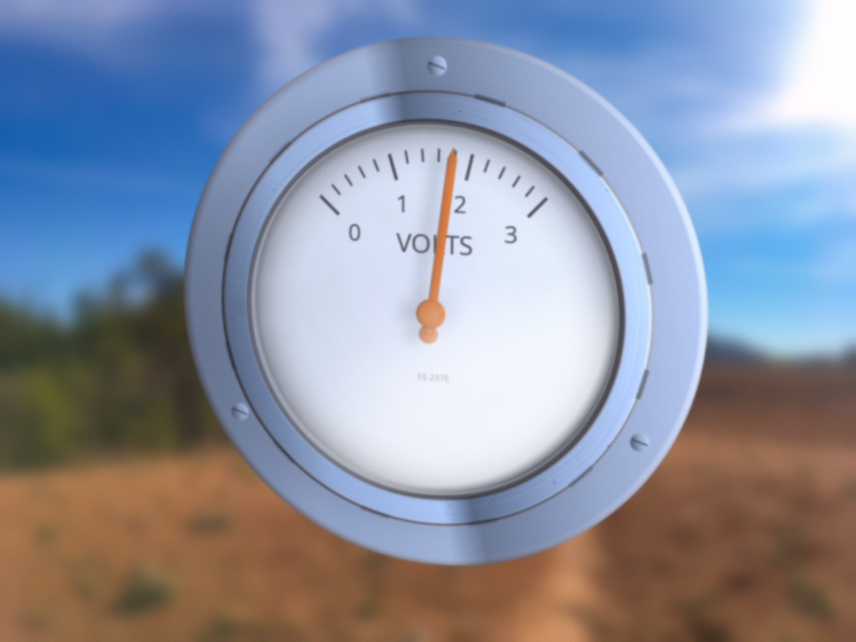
1.8 V
